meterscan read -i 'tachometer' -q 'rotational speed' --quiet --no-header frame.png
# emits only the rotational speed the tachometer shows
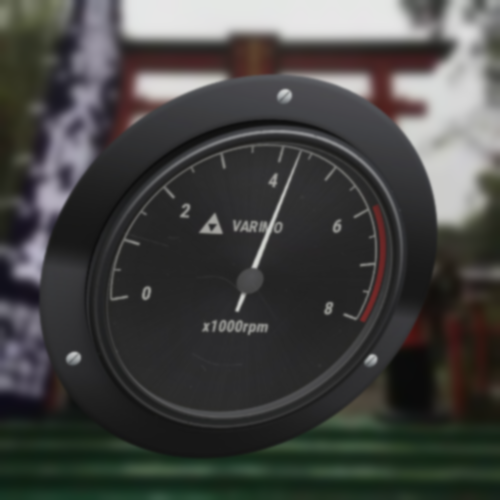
4250 rpm
